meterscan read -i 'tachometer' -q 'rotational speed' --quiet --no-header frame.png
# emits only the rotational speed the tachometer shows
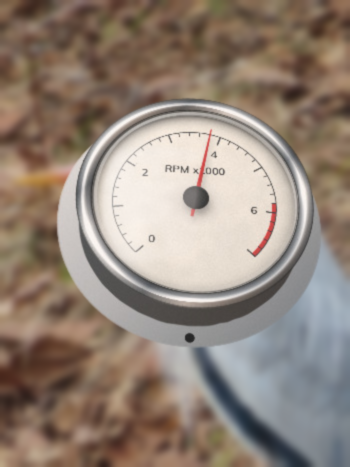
3800 rpm
